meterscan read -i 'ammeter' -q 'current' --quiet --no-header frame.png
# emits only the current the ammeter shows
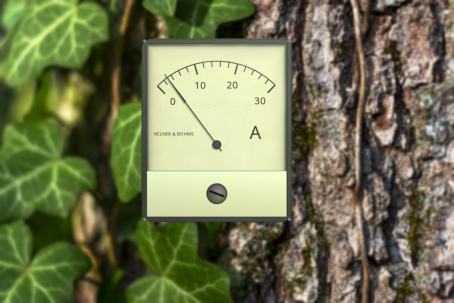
3 A
